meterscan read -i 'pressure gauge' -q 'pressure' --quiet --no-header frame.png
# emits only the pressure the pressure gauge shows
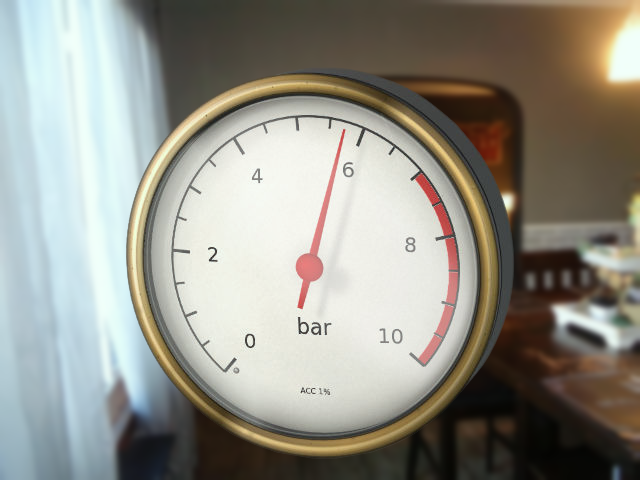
5.75 bar
